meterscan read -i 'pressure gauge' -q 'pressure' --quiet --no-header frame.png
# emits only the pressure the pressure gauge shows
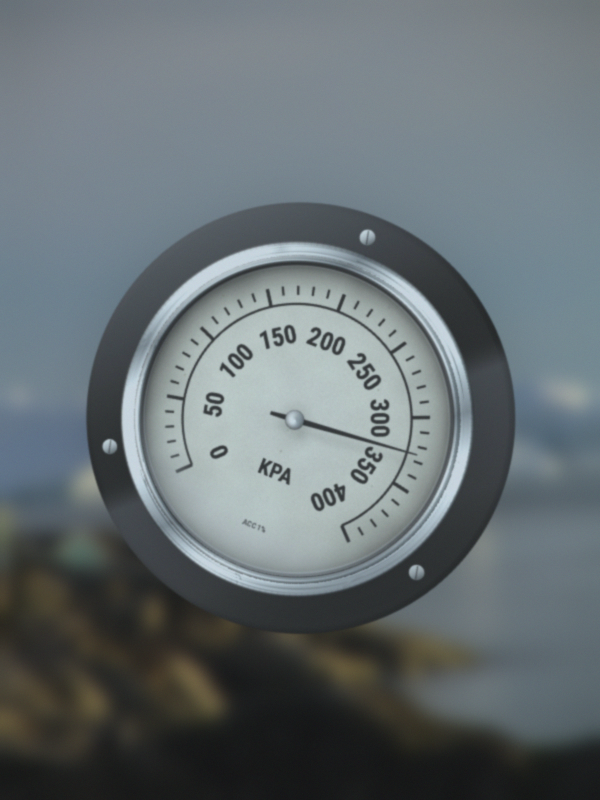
325 kPa
